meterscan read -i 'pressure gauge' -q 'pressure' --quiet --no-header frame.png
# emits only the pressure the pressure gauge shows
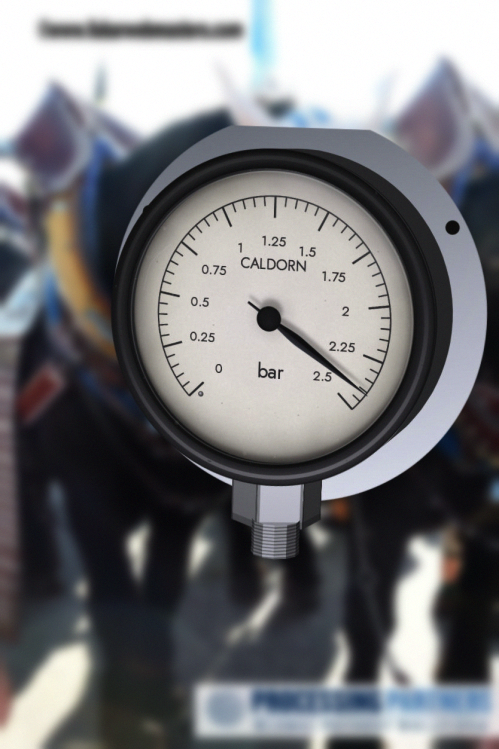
2.4 bar
